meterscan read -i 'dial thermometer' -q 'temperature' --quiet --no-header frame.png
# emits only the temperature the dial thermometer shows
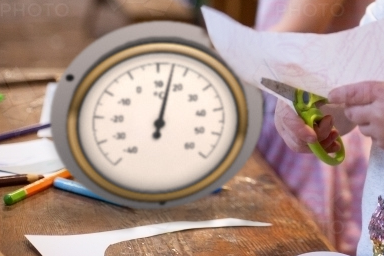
15 °C
